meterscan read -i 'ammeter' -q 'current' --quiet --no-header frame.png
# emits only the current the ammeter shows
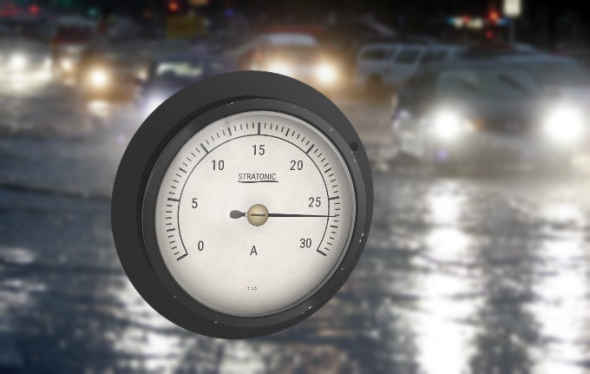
26.5 A
